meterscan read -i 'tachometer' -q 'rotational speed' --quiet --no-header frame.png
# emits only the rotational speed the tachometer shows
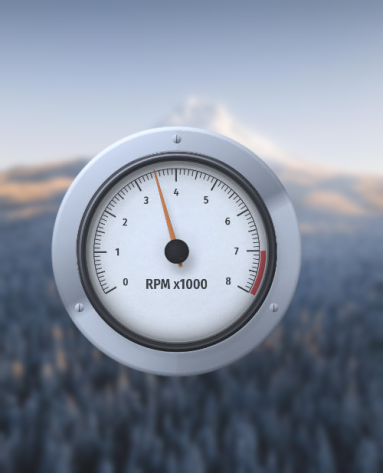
3500 rpm
